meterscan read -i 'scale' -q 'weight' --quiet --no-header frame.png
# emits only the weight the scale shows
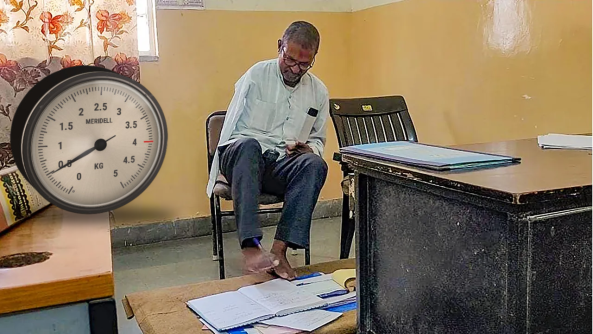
0.5 kg
